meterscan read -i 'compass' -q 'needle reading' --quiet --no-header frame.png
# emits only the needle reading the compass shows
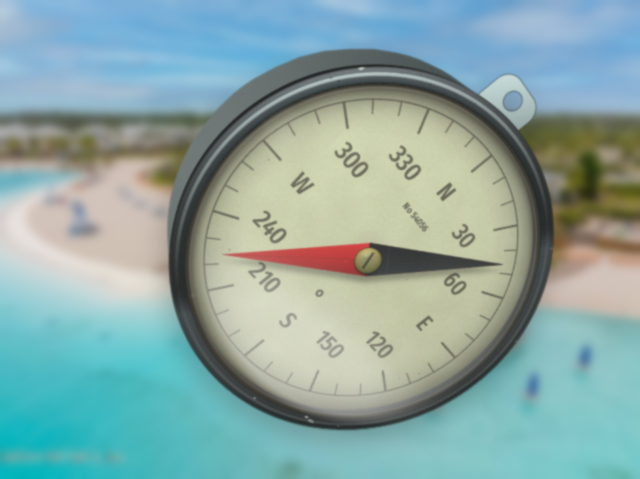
225 °
